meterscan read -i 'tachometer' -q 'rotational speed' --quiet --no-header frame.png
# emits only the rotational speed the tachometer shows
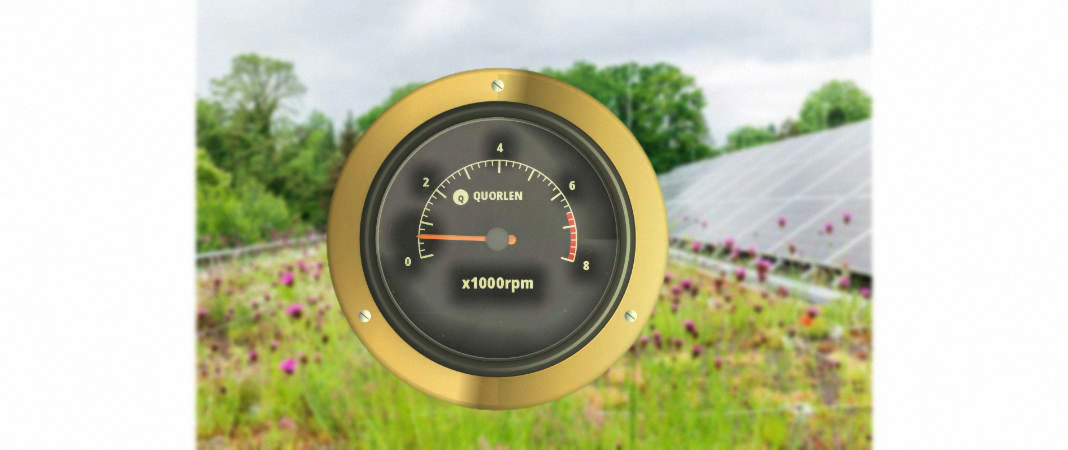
600 rpm
